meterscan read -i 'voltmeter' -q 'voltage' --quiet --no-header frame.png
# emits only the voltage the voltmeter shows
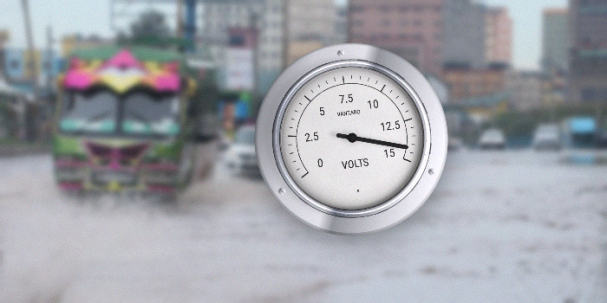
14.25 V
